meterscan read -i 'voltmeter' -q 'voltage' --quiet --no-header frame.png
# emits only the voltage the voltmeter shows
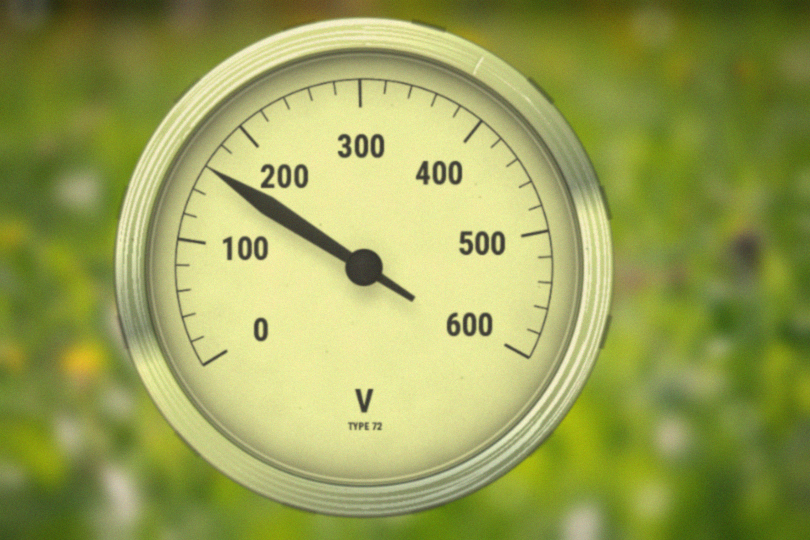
160 V
